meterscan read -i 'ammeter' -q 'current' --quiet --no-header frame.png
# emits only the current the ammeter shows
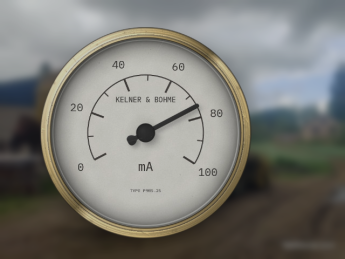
75 mA
